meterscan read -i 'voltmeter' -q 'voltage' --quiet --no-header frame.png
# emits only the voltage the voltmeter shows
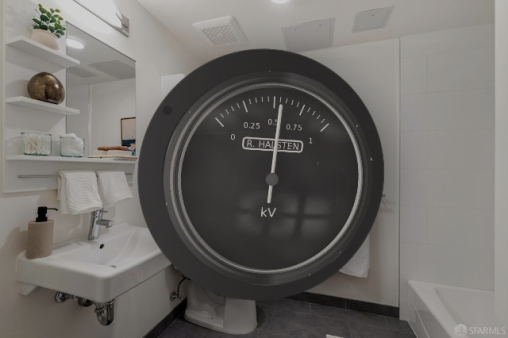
0.55 kV
